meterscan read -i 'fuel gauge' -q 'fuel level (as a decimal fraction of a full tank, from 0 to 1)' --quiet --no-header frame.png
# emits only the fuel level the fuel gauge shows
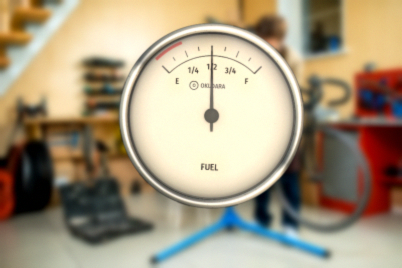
0.5
